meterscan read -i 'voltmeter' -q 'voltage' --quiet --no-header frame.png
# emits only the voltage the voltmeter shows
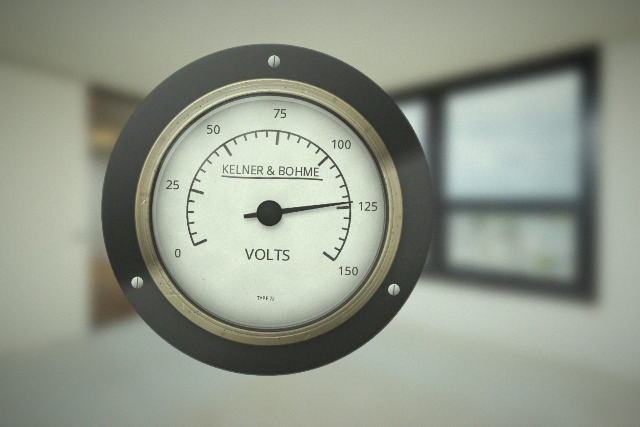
122.5 V
